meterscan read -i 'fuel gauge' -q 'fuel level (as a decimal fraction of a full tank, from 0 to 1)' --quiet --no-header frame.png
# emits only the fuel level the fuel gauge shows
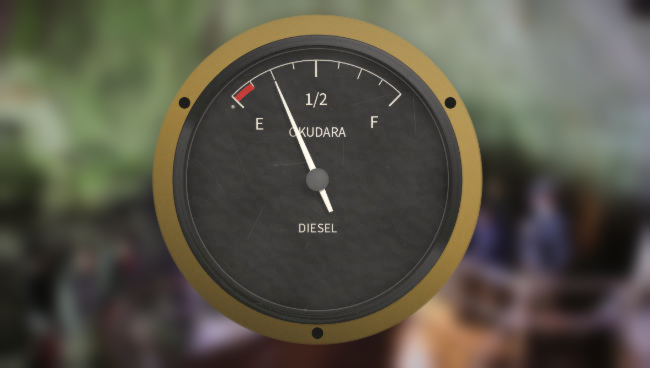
0.25
